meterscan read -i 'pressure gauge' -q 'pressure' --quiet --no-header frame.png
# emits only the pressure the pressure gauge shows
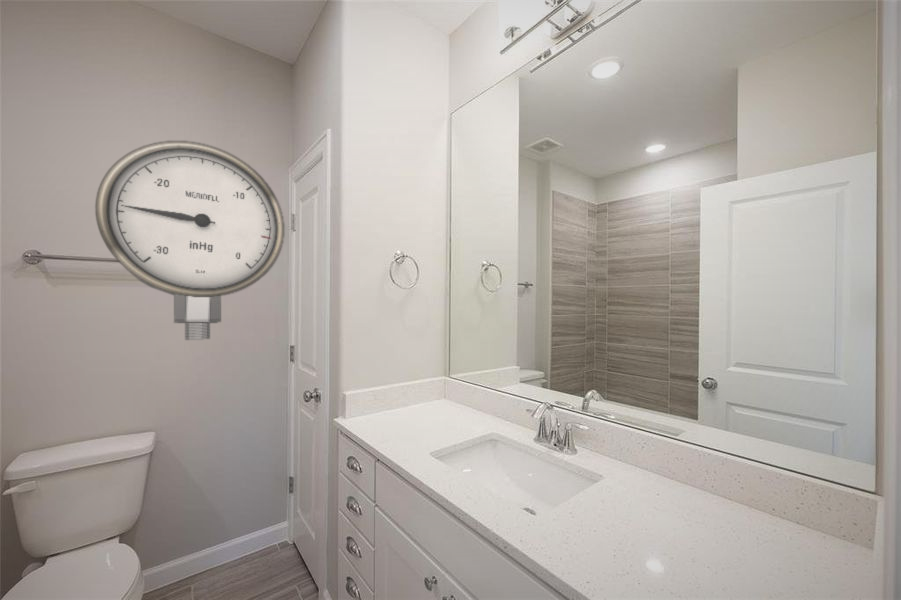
-24.5 inHg
